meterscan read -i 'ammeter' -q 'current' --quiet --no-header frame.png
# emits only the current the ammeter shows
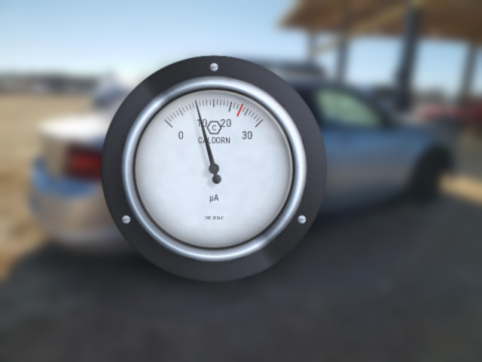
10 µA
